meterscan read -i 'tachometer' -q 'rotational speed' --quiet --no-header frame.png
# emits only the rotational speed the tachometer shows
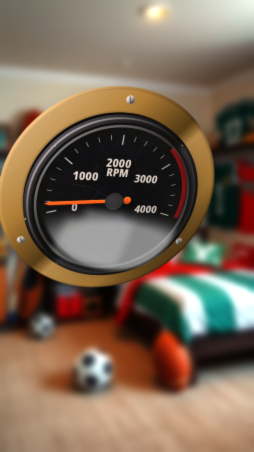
200 rpm
